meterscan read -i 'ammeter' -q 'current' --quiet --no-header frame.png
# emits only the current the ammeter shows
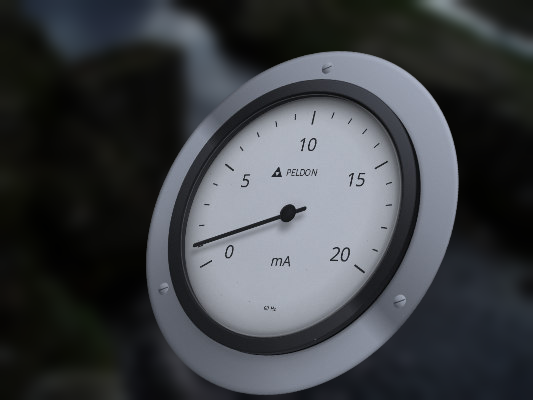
1 mA
